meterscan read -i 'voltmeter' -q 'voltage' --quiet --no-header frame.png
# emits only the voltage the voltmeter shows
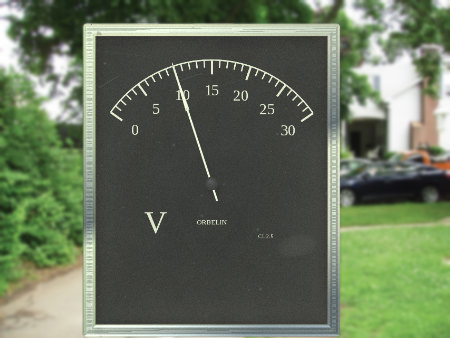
10 V
